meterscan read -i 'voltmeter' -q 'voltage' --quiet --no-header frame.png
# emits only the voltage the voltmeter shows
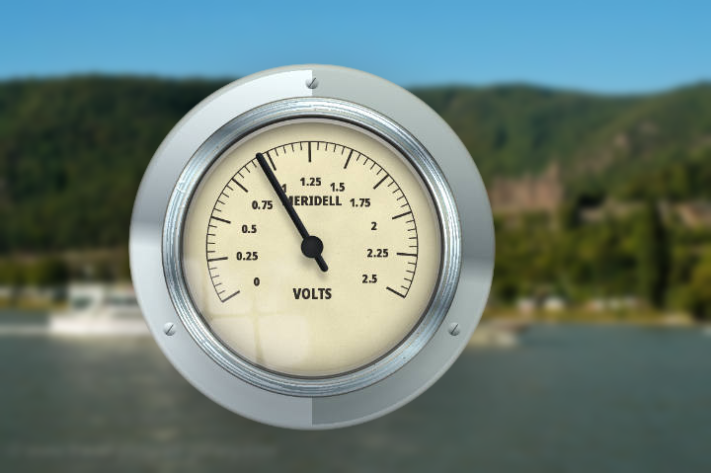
0.95 V
